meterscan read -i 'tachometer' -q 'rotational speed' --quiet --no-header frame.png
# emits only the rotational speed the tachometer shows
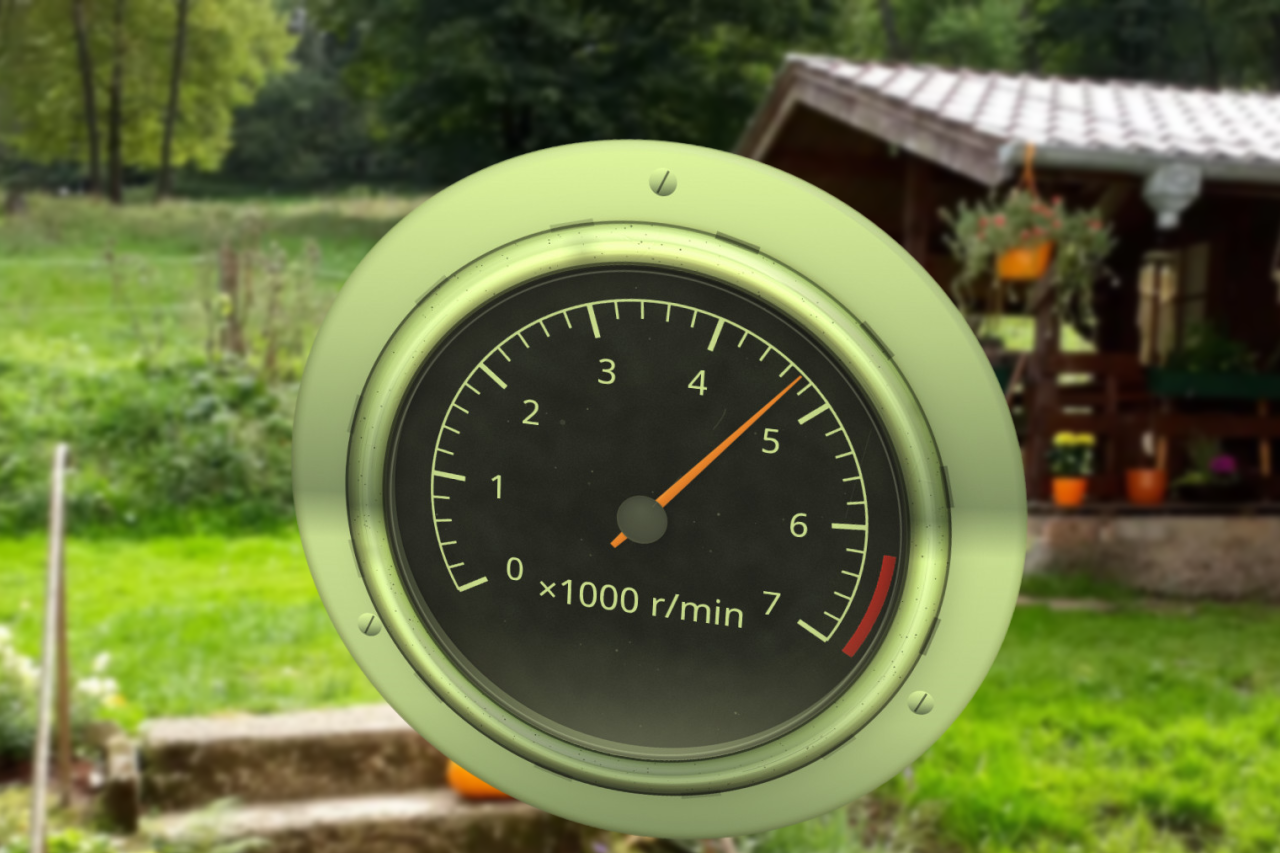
4700 rpm
